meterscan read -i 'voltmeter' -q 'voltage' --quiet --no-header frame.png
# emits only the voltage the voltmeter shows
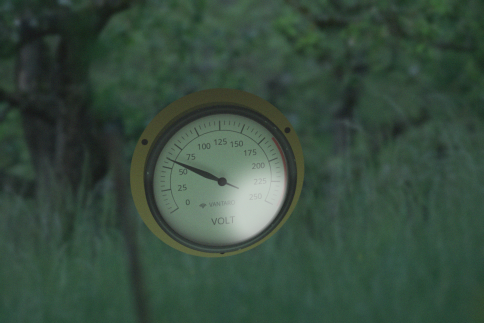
60 V
